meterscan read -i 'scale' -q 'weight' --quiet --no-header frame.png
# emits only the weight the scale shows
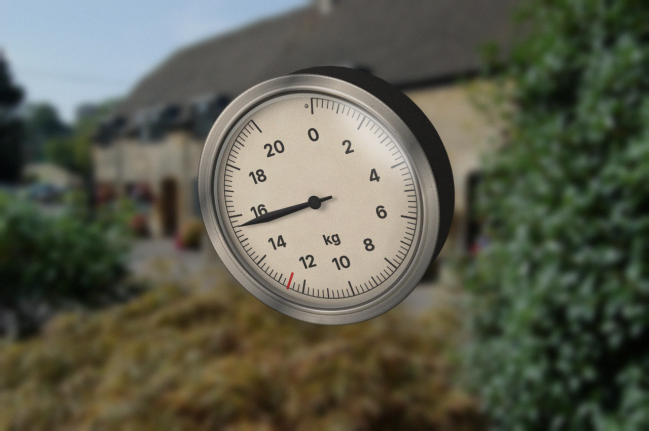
15.6 kg
